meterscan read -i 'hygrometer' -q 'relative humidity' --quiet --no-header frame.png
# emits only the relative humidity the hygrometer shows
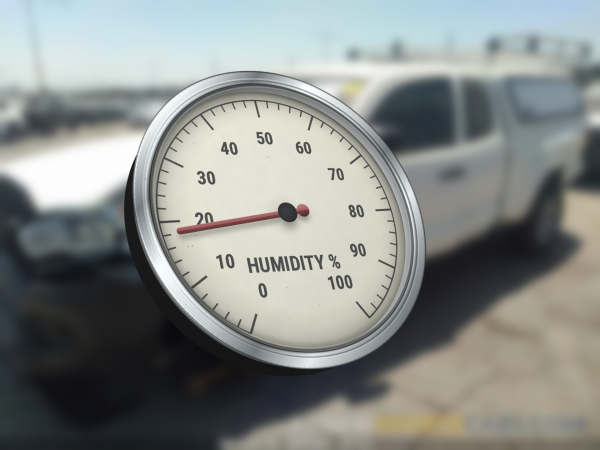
18 %
